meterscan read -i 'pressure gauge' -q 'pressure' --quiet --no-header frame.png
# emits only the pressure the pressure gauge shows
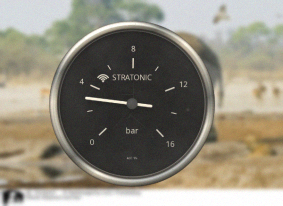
3 bar
